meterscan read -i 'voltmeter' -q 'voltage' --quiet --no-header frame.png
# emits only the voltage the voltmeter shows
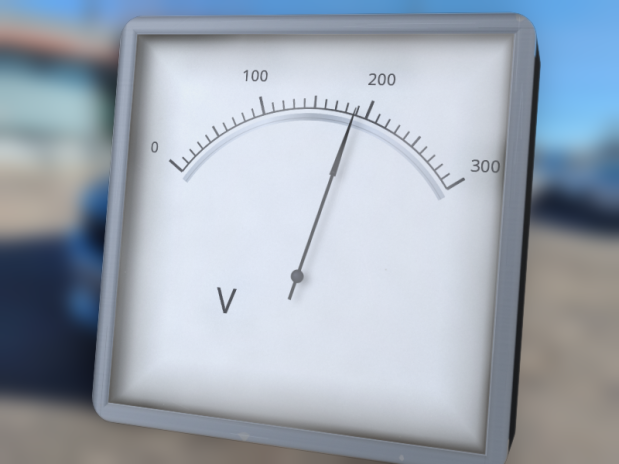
190 V
